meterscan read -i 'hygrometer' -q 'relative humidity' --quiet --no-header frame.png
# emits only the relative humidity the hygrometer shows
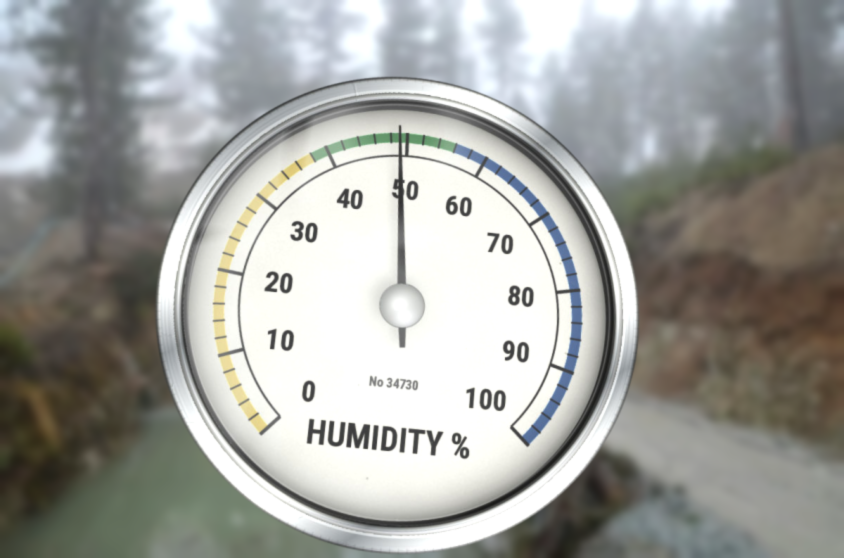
49 %
